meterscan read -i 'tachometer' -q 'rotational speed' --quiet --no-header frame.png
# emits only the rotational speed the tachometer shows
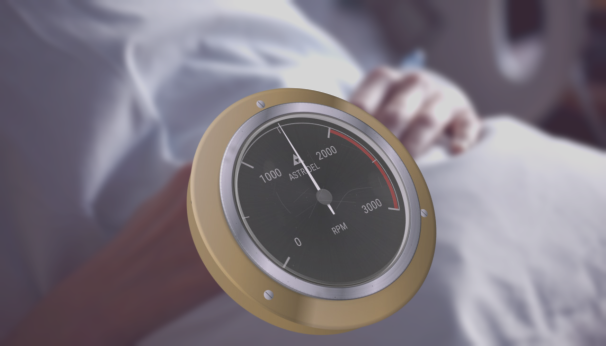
1500 rpm
